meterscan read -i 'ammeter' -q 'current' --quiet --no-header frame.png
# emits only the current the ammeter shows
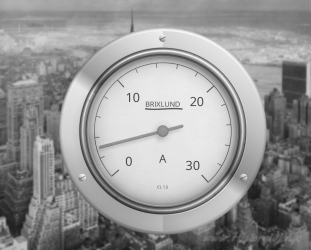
3 A
